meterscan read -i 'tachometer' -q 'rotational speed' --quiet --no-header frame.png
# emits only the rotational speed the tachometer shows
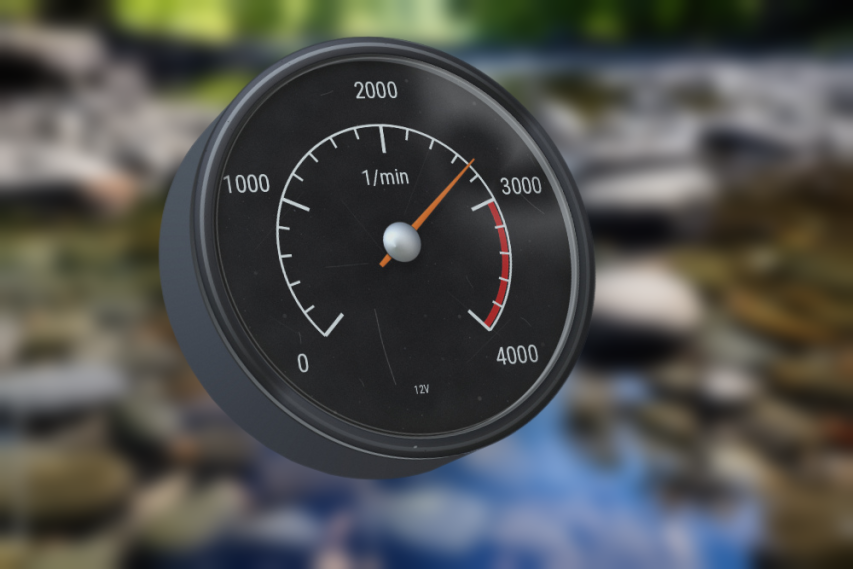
2700 rpm
